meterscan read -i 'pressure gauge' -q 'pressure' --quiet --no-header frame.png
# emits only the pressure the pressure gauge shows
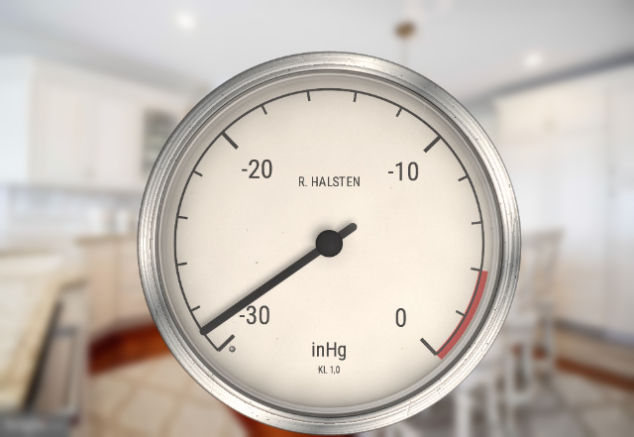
-29 inHg
